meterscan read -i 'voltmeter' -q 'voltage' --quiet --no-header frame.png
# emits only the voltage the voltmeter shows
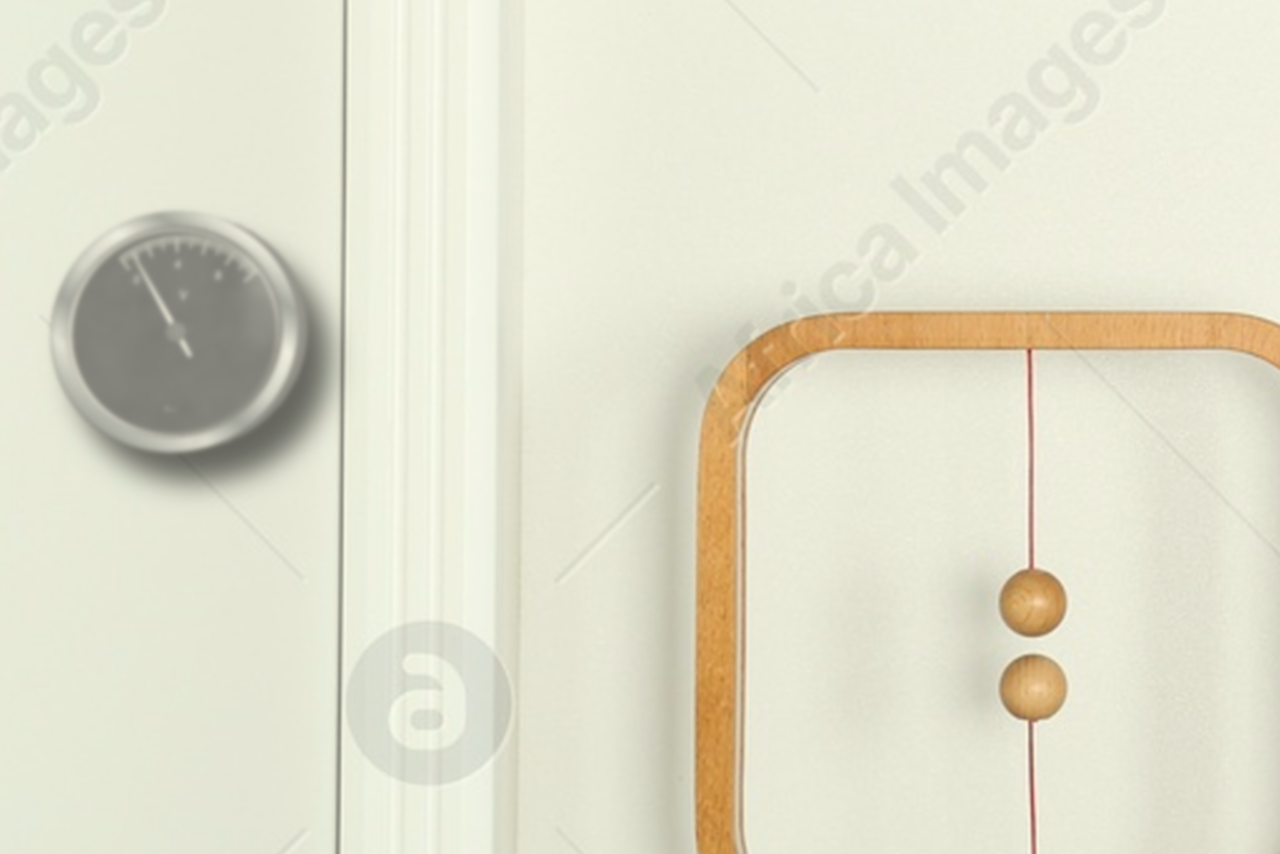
1 V
